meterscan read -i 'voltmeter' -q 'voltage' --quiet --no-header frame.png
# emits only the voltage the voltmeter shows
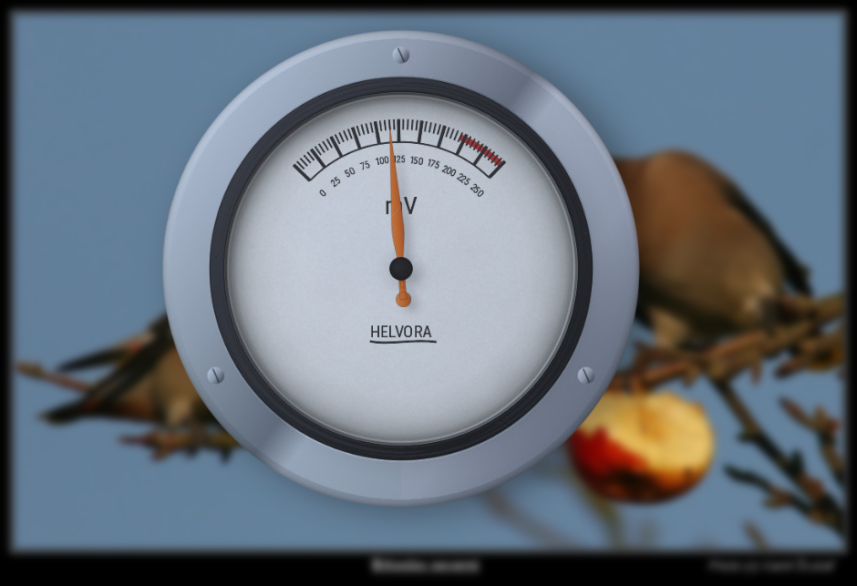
115 mV
